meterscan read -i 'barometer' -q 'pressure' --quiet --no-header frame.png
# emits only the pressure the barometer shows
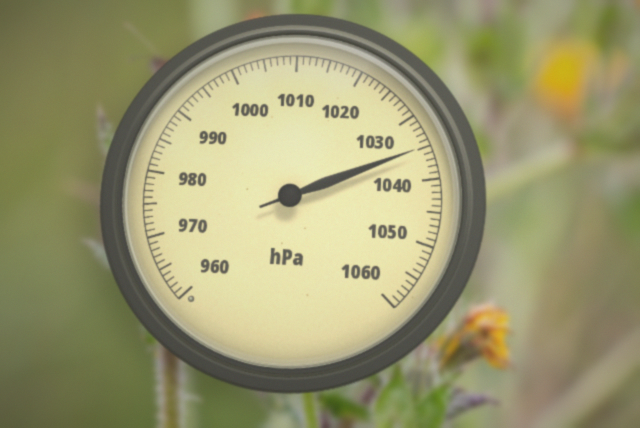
1035 hPa
